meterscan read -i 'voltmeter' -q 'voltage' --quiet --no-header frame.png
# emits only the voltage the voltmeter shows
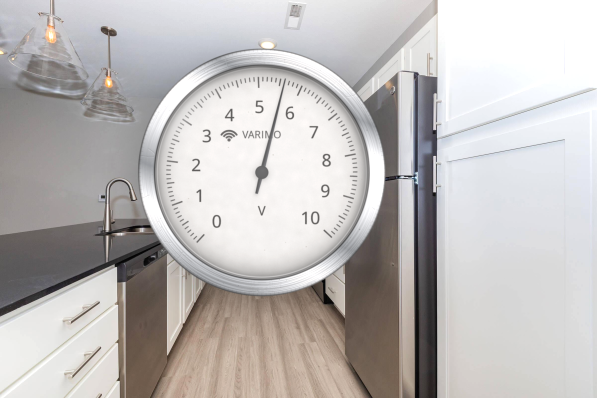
5.6 V
